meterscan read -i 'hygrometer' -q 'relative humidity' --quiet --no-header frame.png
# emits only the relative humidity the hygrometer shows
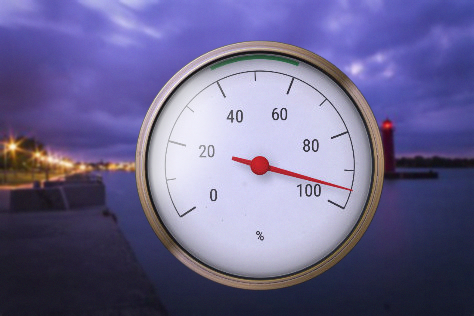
95 %
